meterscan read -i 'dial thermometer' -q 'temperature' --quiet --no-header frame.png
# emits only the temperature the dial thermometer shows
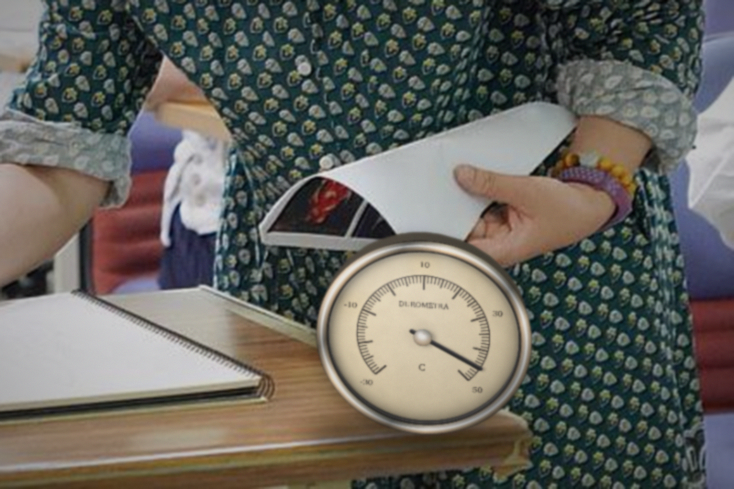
45 °C
